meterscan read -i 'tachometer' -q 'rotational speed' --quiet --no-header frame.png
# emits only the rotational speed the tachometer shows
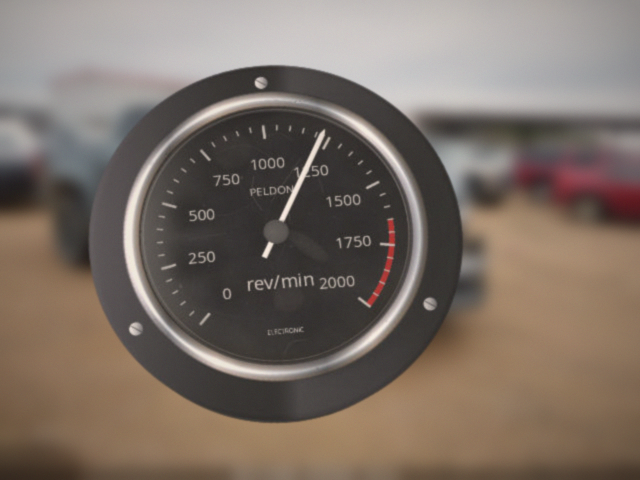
1225 rpm
